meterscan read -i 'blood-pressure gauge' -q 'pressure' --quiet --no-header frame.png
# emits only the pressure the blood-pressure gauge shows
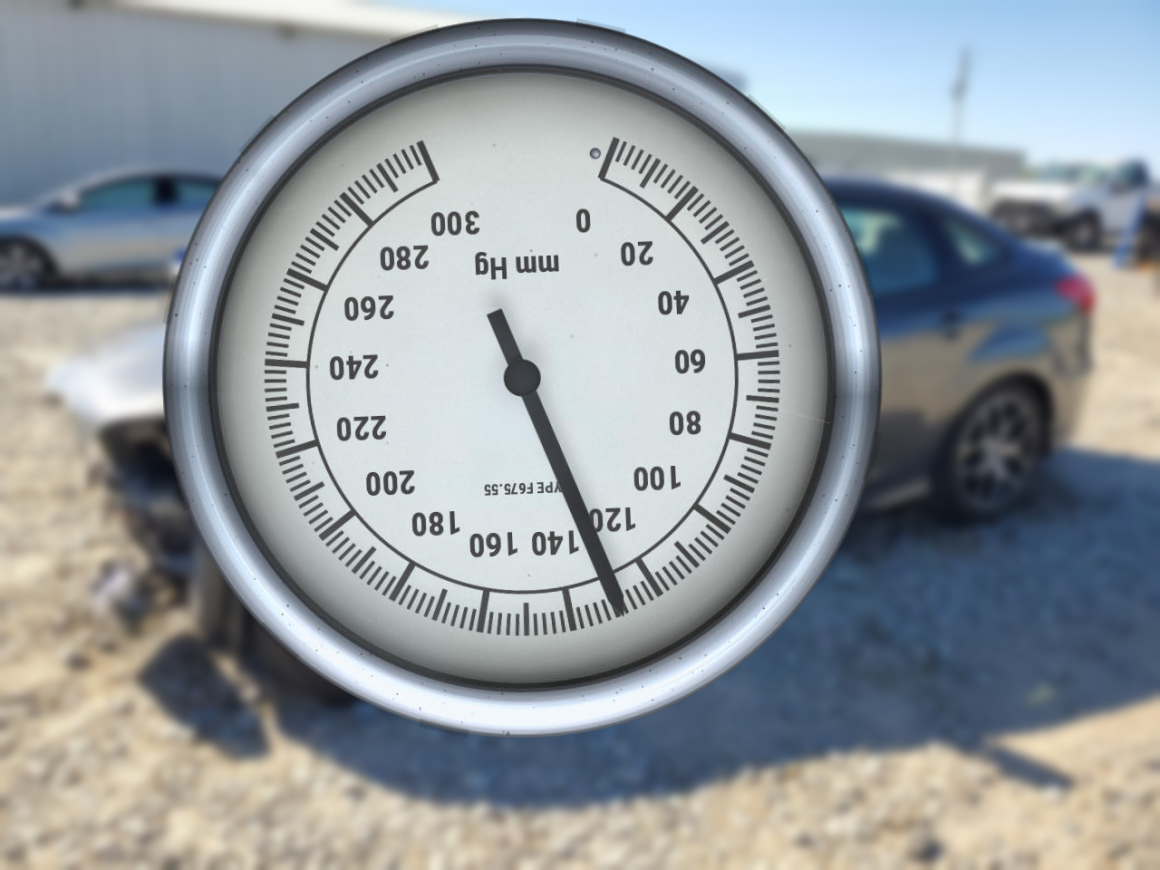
129 mmHg
